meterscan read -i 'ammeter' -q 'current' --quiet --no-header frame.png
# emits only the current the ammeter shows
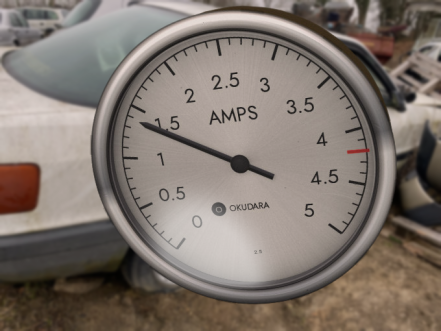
1.4 A
